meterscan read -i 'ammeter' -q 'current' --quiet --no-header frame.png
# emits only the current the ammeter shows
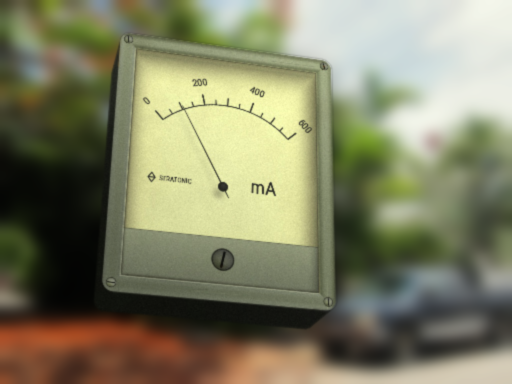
100 mA
